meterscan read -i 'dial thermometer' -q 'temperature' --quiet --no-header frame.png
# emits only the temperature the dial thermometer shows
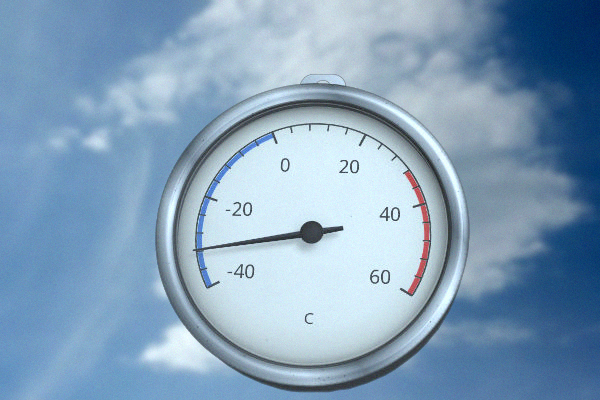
-32 °C
